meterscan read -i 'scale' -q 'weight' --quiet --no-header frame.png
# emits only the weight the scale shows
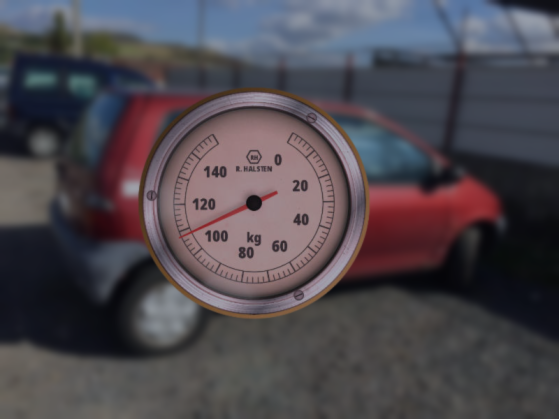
108 kg
